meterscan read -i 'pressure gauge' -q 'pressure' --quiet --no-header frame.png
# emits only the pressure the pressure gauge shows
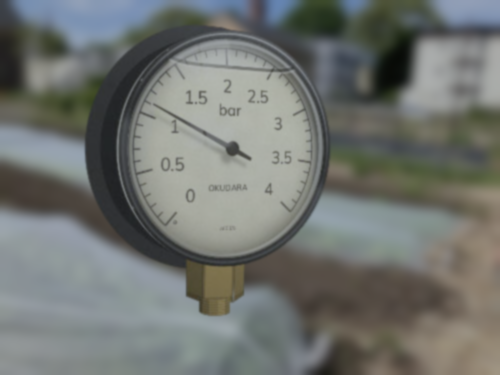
1.1 bar
